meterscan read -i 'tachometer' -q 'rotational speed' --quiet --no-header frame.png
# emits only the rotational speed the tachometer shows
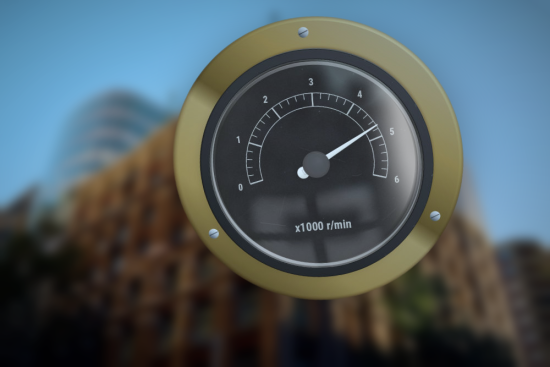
4700 rpm
